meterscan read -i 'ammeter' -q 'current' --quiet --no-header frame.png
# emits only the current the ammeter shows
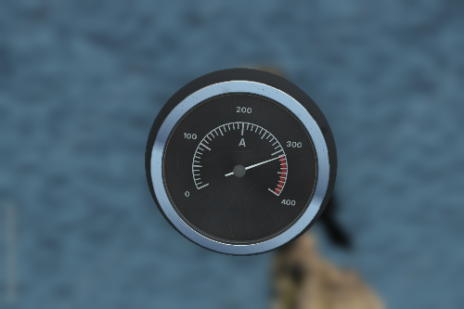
310 A
